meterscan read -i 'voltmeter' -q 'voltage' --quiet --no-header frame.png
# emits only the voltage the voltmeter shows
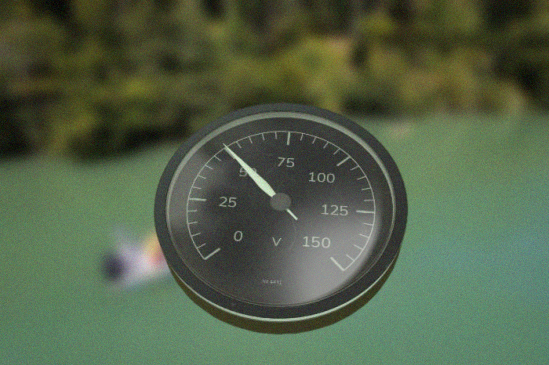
50 V
